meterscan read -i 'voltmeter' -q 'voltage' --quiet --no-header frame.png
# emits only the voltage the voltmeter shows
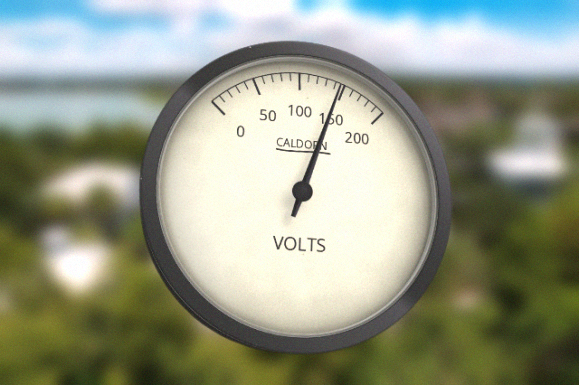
145 V
